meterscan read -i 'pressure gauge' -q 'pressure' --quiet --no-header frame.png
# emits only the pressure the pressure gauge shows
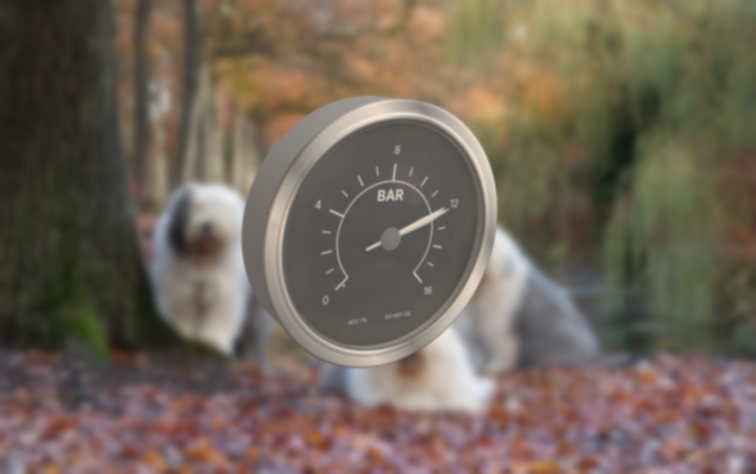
12 bar
